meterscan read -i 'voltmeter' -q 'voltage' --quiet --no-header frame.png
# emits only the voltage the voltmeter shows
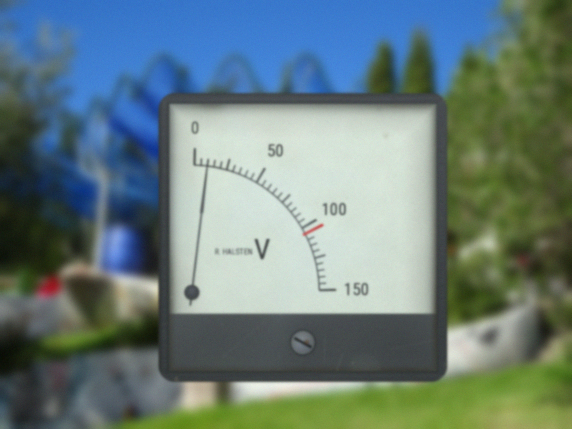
10 V
